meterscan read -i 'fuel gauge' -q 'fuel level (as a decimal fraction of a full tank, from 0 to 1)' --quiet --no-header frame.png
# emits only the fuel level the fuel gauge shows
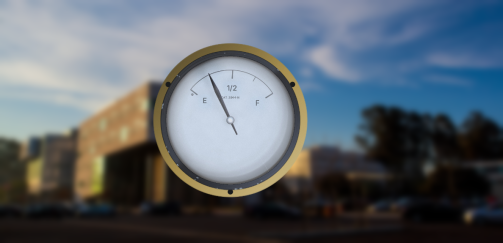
0.25
